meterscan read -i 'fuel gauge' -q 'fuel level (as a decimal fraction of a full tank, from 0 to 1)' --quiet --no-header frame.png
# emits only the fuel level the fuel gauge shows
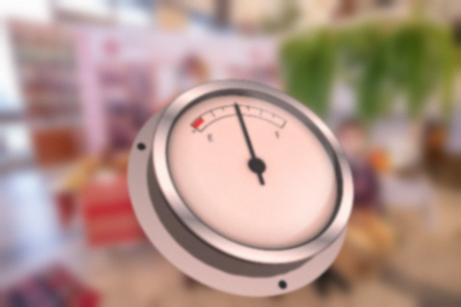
0.5
